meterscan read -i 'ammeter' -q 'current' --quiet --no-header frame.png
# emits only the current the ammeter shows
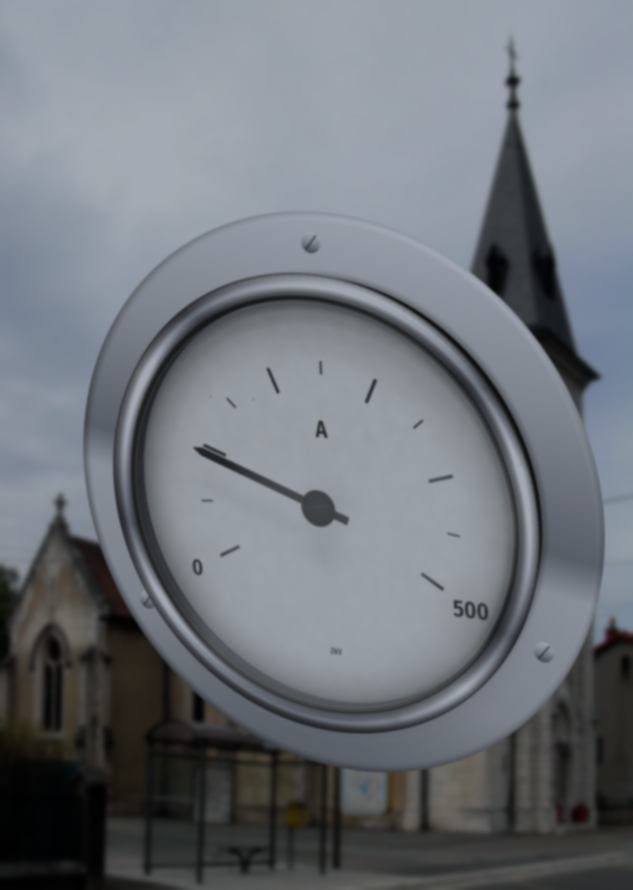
100 A
